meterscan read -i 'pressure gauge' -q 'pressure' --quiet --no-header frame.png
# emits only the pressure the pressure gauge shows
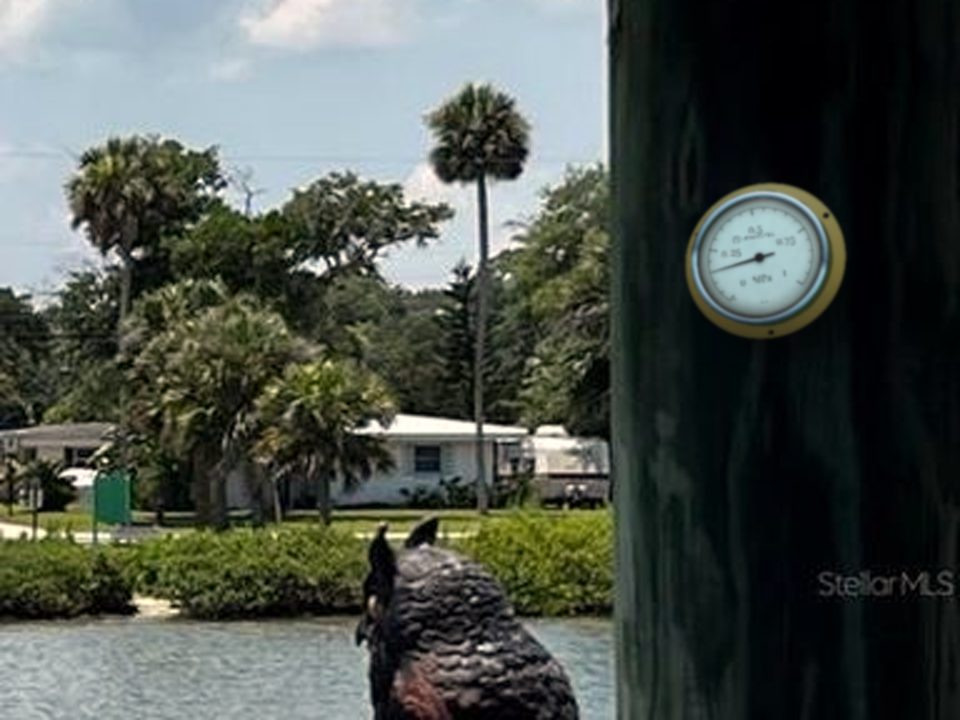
0.15 MPa
